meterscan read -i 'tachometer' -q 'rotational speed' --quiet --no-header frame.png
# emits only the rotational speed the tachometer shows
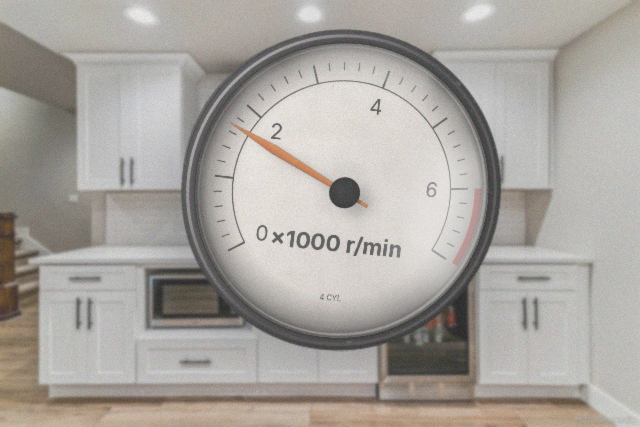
1700 rpm
